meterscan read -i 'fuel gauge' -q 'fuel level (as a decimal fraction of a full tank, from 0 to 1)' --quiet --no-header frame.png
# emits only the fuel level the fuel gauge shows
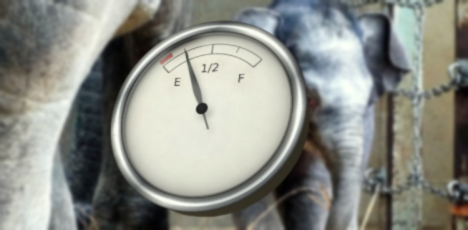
0.25
